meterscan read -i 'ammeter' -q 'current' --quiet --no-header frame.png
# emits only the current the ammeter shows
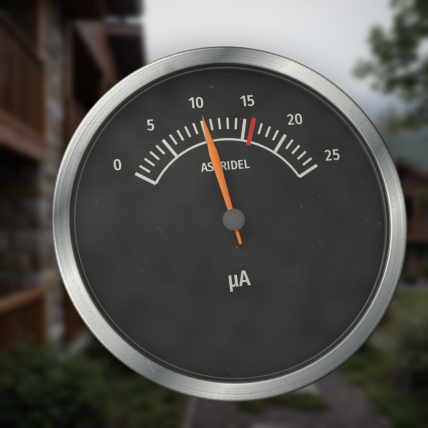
10 µA
